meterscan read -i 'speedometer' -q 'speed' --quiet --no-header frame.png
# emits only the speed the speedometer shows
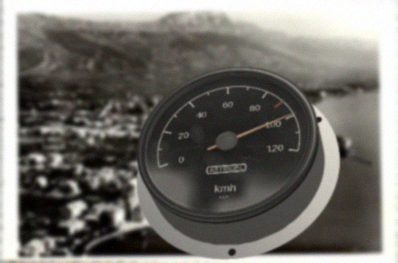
100 km/h
